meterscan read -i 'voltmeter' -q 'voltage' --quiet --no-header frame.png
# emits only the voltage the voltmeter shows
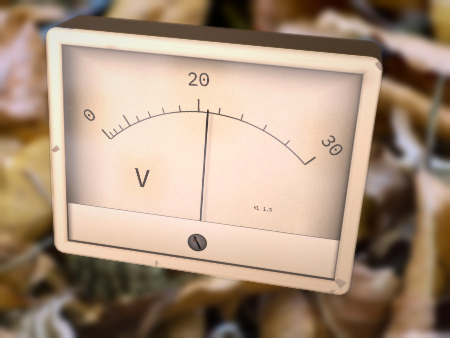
21 V
